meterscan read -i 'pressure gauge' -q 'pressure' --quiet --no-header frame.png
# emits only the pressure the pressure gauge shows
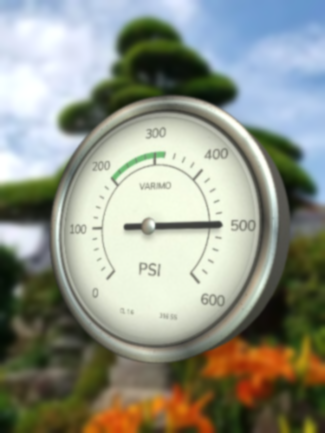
500 psi
